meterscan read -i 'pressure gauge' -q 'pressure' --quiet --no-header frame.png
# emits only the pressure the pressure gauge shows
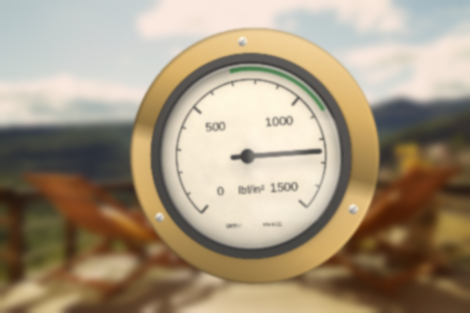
1250 psi
